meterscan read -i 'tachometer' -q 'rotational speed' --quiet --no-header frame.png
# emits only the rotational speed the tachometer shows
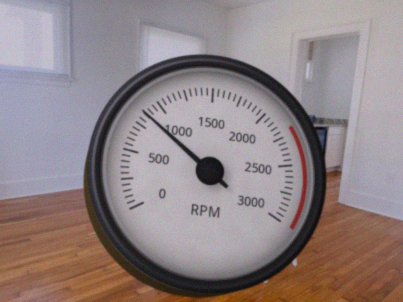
850 rpm
